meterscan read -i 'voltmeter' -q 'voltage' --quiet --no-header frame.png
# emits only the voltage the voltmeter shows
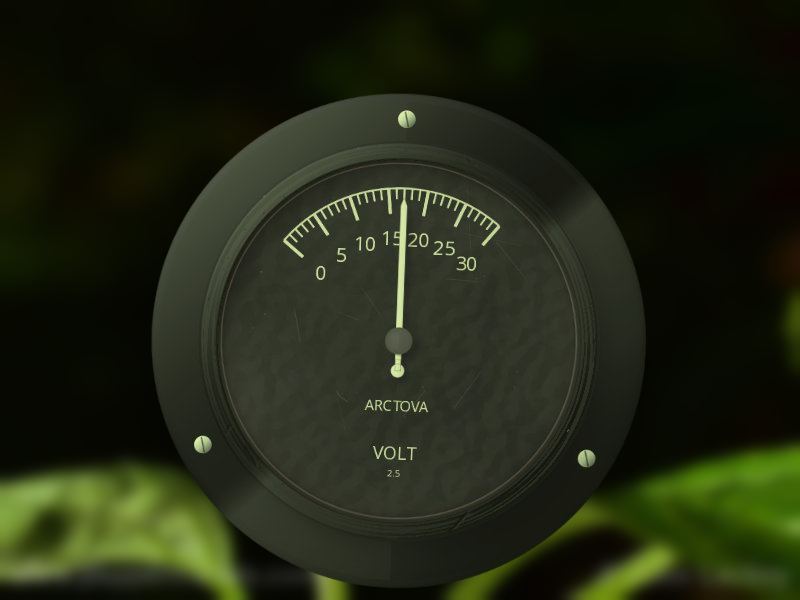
17 V
